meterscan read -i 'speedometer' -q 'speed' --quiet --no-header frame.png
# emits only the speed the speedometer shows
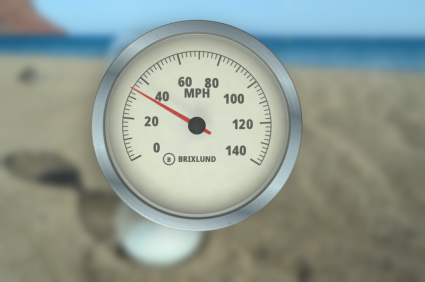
34 mph
